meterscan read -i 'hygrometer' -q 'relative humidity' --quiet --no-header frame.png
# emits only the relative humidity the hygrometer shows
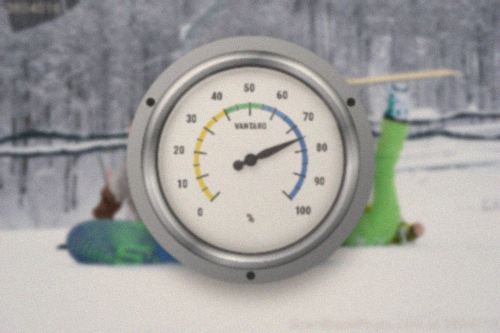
75 %
